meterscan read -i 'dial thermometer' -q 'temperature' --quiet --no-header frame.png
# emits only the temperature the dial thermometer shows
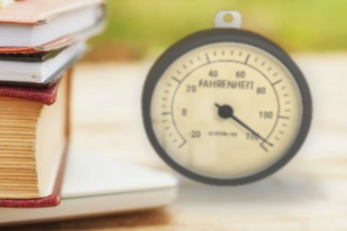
116 °F
